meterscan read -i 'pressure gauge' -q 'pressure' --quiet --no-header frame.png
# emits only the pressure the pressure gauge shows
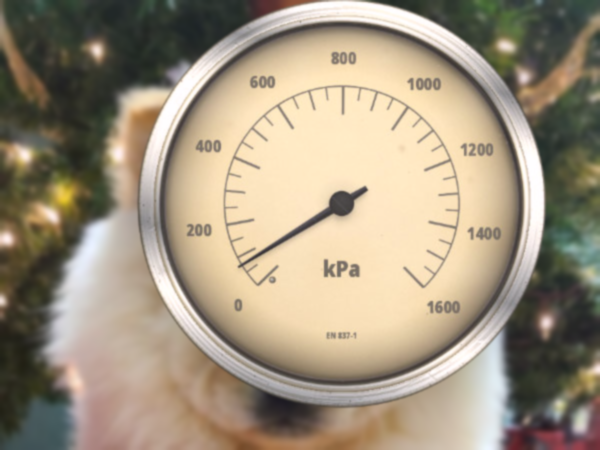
75 kPa
